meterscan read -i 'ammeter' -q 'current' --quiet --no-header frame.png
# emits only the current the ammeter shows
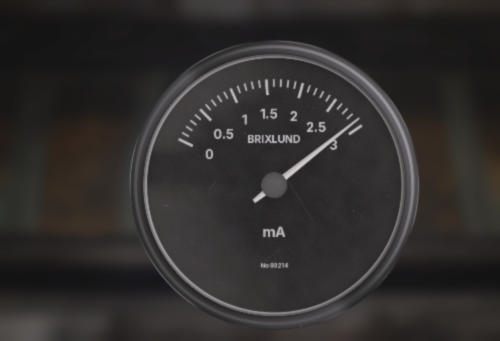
2.9 mA
